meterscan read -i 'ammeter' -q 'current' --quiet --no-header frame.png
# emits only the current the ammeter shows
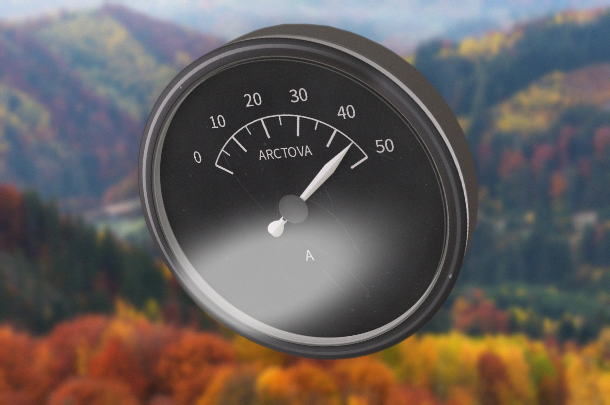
45 A
